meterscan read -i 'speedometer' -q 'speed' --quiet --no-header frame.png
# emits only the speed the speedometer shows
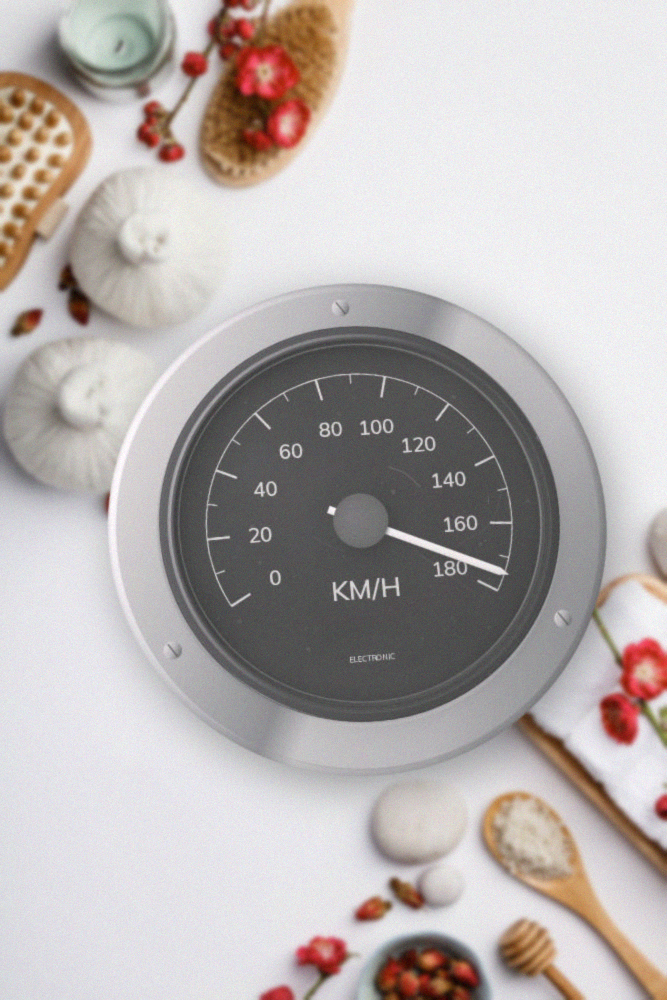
175 km/h
